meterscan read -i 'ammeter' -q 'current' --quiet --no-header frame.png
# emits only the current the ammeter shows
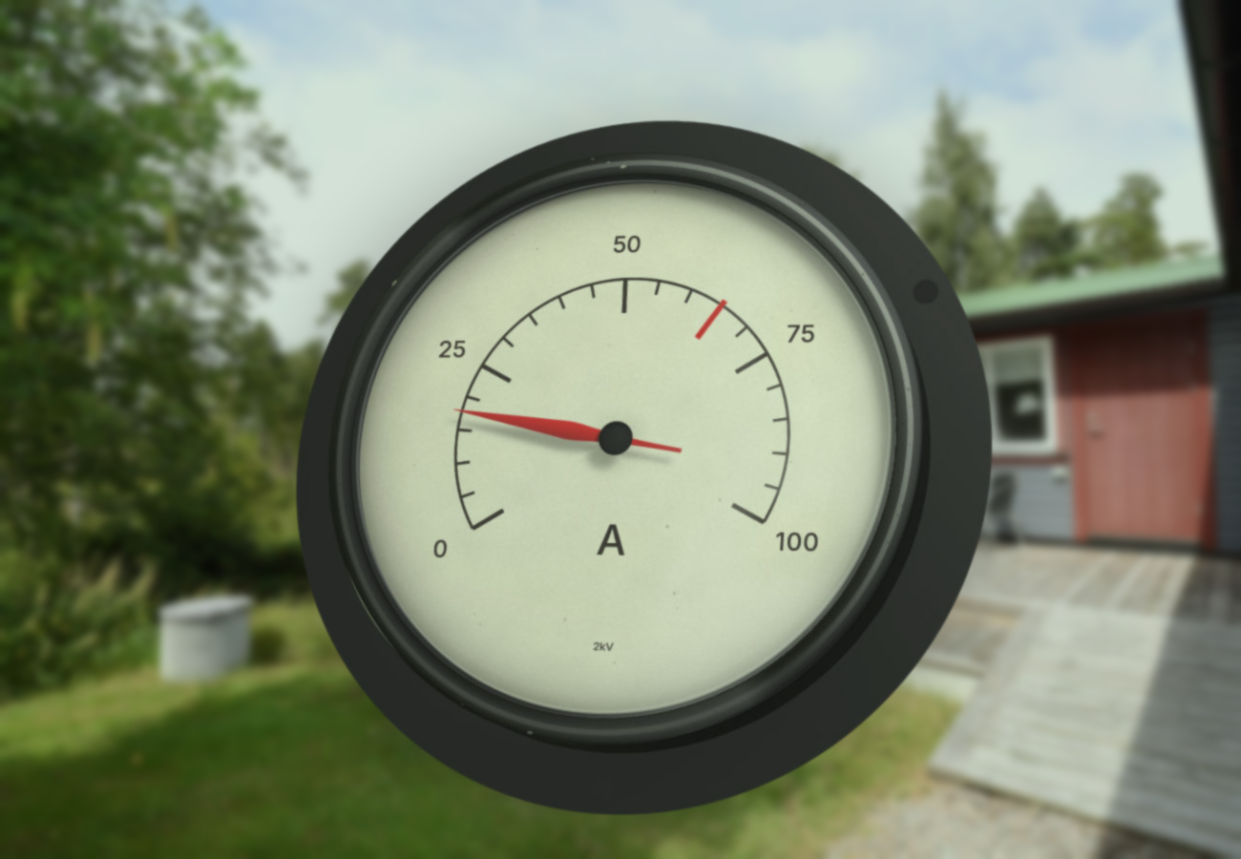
17.5 A
